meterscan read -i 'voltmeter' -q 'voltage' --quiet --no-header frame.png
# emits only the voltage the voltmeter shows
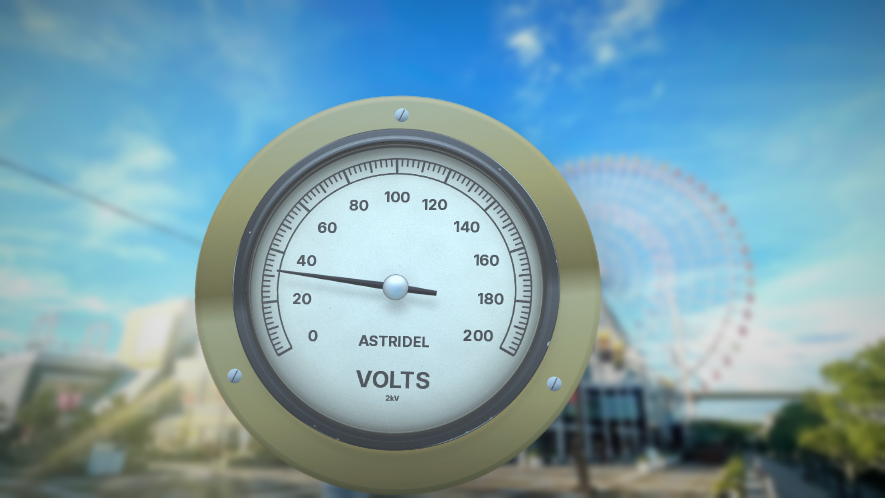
32 V
